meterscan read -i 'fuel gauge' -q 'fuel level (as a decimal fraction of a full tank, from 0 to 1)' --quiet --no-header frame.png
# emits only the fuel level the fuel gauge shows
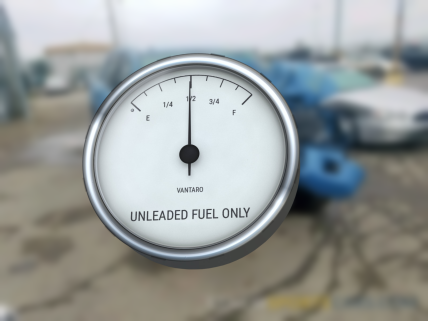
0.5
